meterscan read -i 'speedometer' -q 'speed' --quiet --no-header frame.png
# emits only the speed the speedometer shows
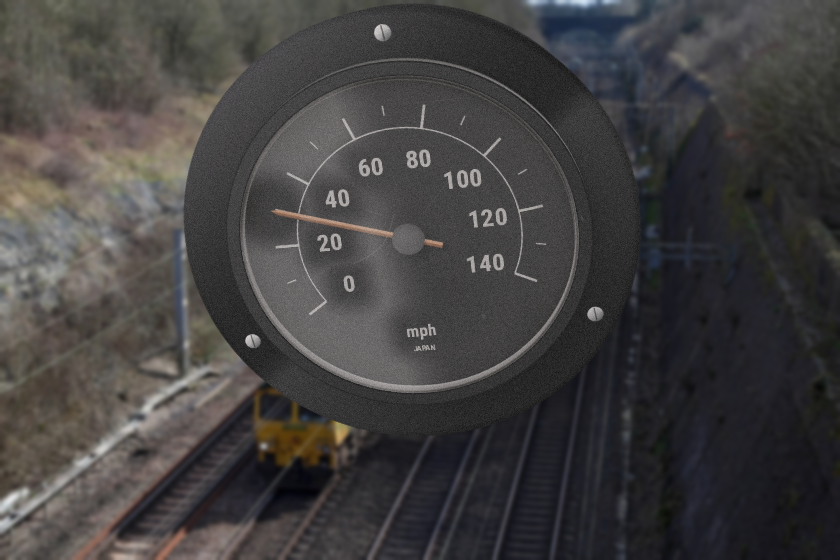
30 mph
